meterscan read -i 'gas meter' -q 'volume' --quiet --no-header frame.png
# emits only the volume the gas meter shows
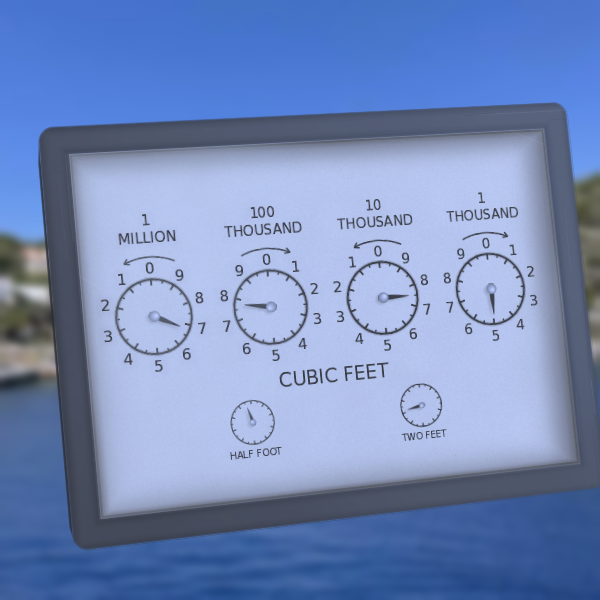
677500 ft³
